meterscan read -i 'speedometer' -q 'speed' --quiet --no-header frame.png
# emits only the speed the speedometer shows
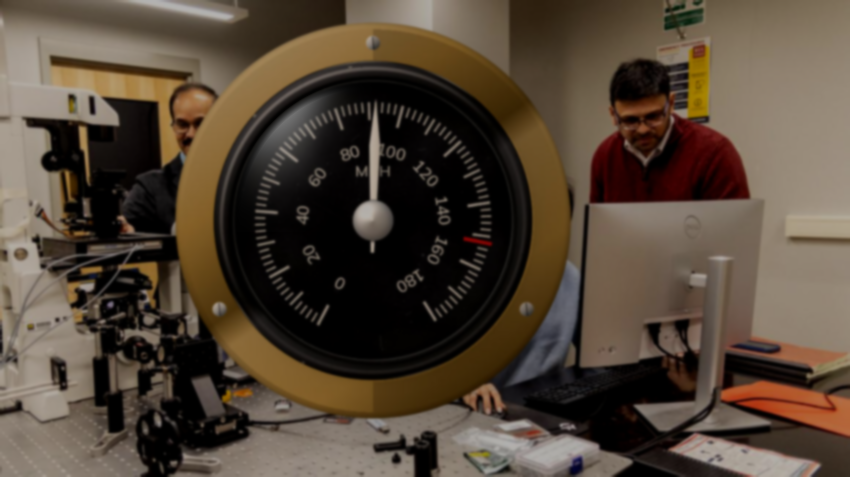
92 mph
